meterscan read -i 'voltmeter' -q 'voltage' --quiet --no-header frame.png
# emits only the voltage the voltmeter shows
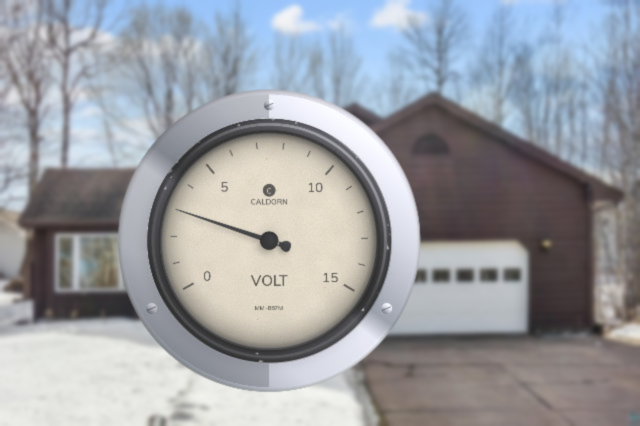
3 V
